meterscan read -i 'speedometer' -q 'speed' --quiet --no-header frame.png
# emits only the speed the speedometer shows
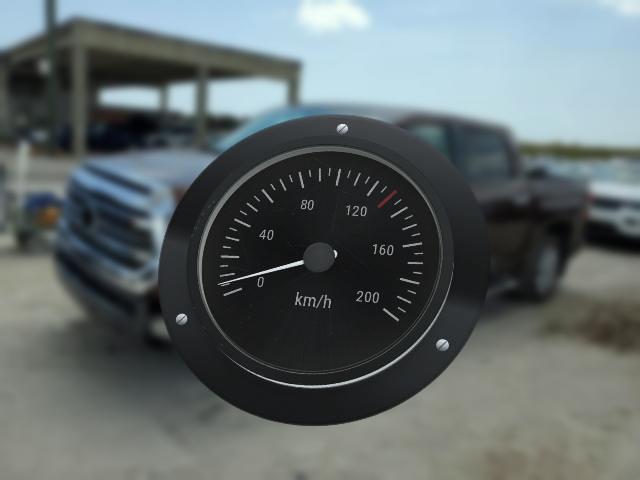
5 km/h
